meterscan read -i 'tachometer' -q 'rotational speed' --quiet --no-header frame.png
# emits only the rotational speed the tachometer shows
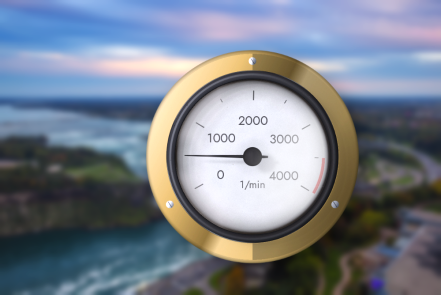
500 rpm
